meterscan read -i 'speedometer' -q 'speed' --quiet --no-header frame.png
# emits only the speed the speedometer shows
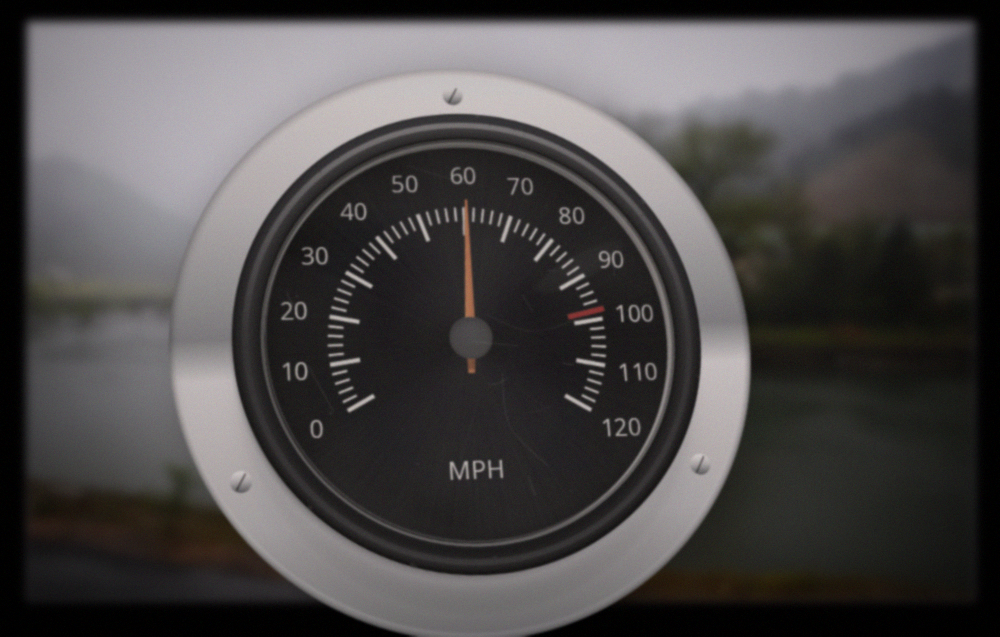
60 mph
